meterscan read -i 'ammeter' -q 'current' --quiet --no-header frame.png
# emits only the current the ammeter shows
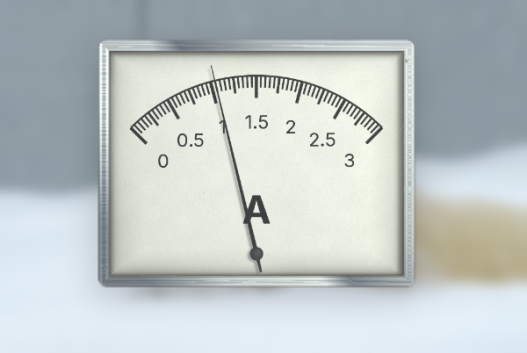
1.05 A
